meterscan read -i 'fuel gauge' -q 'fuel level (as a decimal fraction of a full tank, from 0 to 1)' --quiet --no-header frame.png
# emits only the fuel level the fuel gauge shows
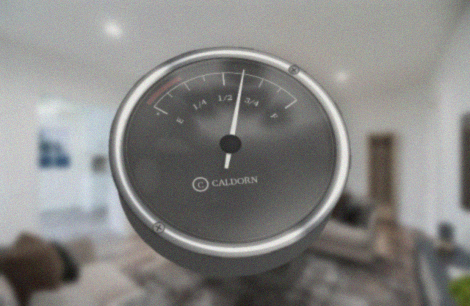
0.625
